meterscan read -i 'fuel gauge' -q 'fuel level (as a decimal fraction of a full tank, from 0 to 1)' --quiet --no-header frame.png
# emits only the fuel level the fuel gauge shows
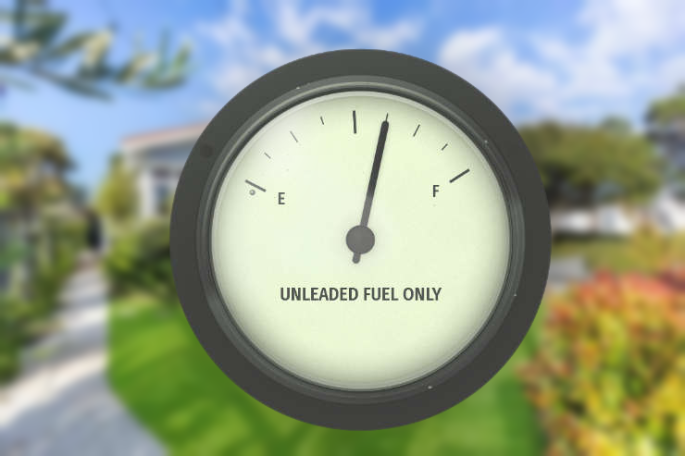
0.625
